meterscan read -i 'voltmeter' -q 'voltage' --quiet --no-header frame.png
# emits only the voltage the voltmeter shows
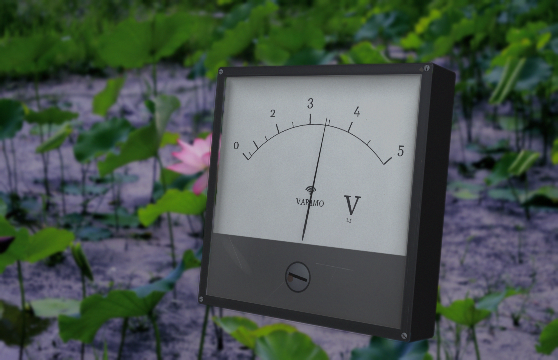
3.5 V
